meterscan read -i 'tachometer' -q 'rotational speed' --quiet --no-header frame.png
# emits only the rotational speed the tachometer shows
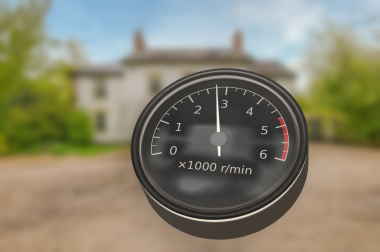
2750 rpm
